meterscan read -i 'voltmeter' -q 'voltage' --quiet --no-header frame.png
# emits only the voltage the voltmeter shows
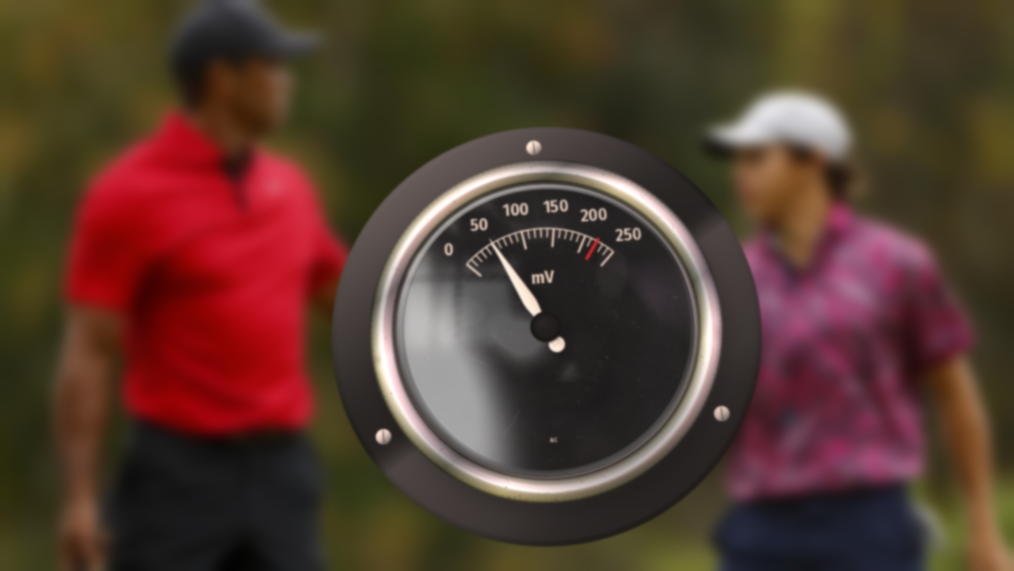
50 mV
